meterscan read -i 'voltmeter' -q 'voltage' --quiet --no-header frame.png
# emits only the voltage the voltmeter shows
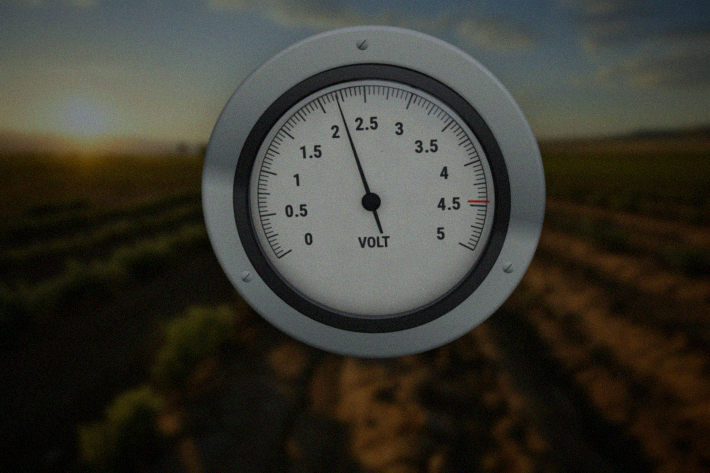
2.2 V
